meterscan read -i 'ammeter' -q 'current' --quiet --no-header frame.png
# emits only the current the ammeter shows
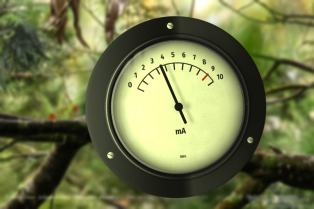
3.5 mA
